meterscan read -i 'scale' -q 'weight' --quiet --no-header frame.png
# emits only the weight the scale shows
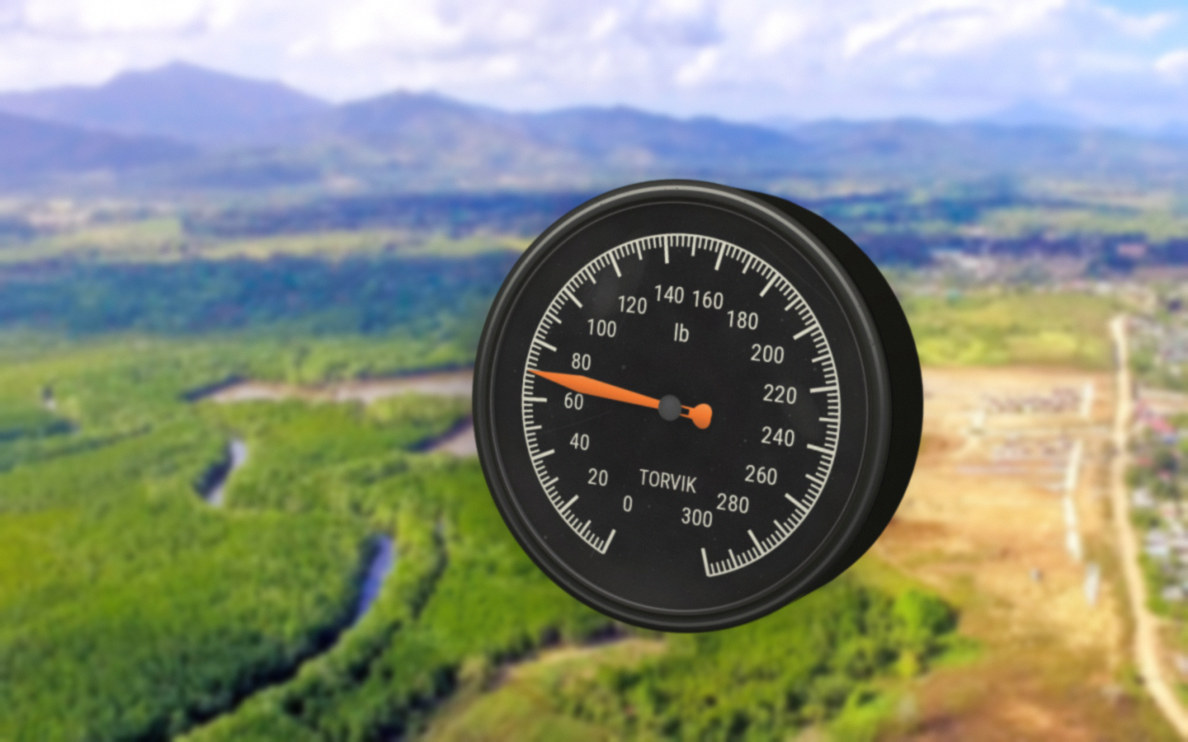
70 lb
